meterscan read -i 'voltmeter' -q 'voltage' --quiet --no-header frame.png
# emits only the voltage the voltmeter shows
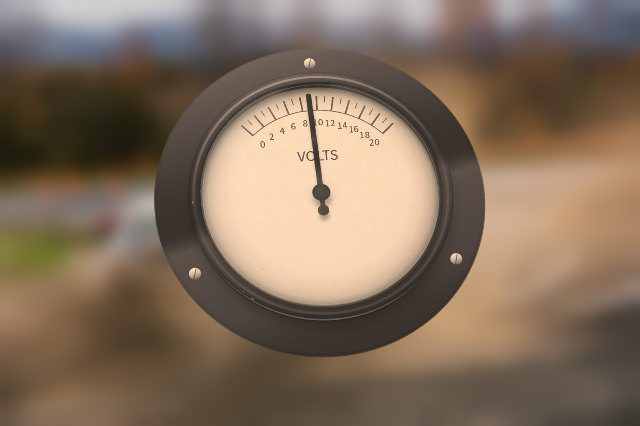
9 V
